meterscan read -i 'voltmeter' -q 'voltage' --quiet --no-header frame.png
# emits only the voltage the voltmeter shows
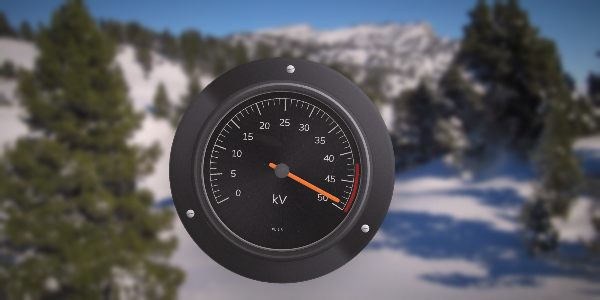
49 kV
